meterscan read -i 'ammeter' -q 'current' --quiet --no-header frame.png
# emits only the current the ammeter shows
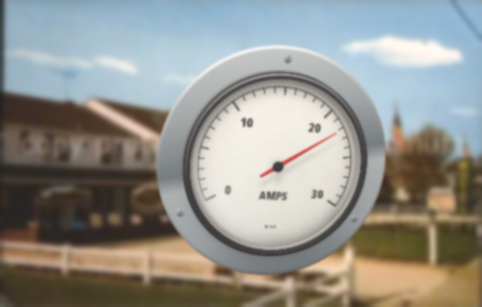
22 A
